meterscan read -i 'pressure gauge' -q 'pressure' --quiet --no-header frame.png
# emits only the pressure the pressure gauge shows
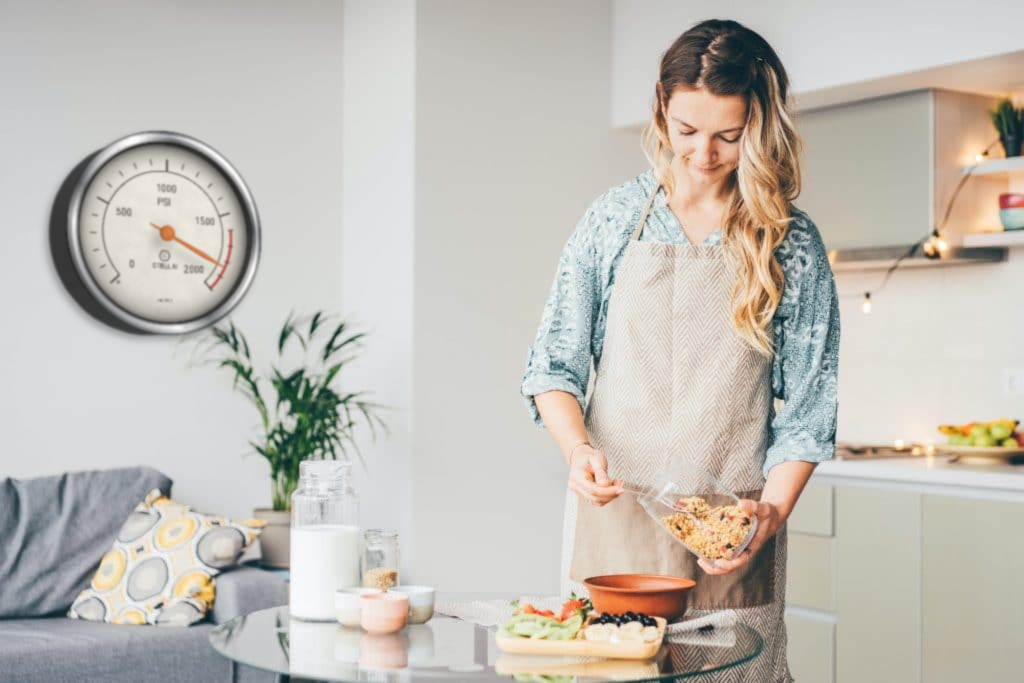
1850 psi
